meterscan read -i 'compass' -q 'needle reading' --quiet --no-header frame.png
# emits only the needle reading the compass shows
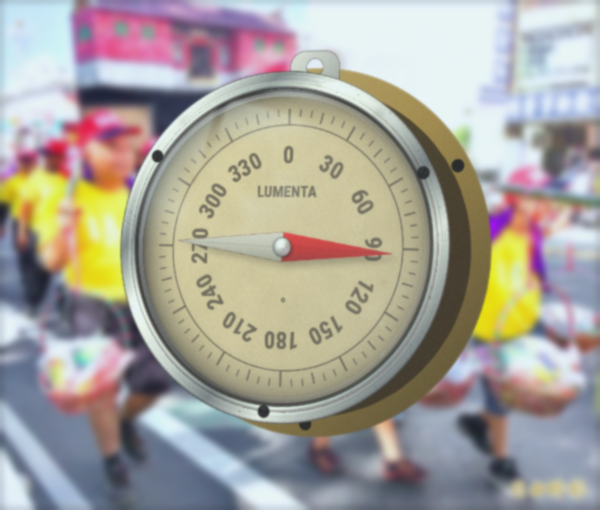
92.5 °
